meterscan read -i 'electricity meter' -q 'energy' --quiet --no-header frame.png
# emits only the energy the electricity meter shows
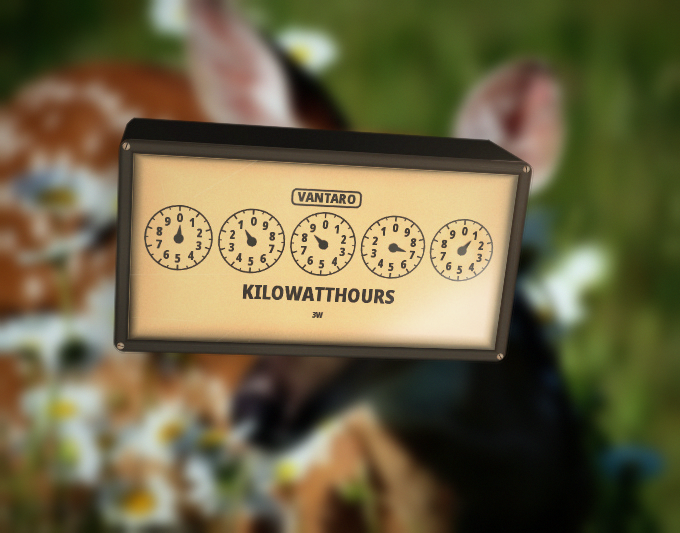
871 kWh
